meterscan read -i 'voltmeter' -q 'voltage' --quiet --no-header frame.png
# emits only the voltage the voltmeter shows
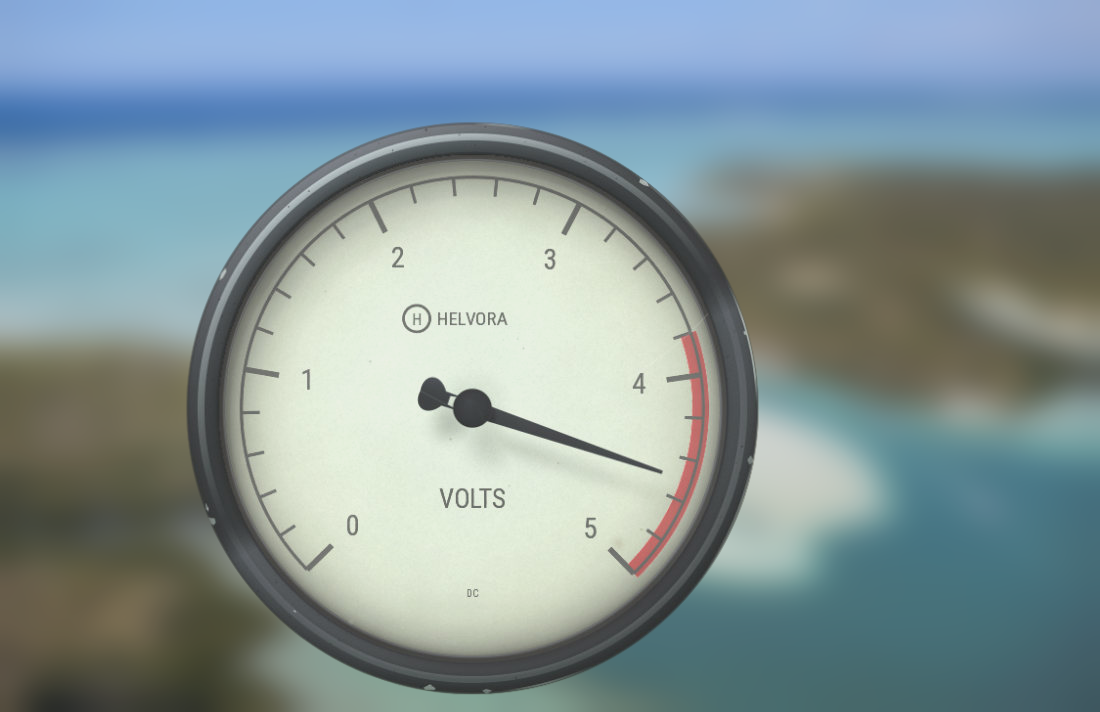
4.5 V
